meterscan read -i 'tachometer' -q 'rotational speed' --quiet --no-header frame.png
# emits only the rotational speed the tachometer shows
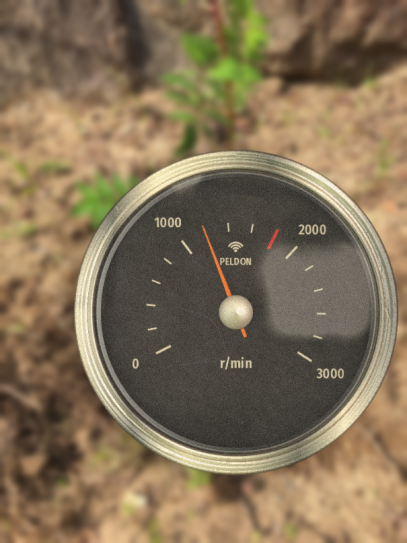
1200 rpm
